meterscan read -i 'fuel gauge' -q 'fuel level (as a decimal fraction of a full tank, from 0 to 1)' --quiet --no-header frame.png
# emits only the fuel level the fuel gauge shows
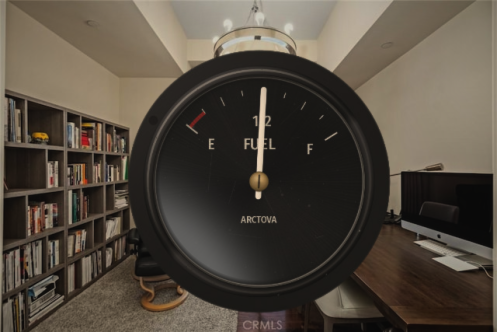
0.5
